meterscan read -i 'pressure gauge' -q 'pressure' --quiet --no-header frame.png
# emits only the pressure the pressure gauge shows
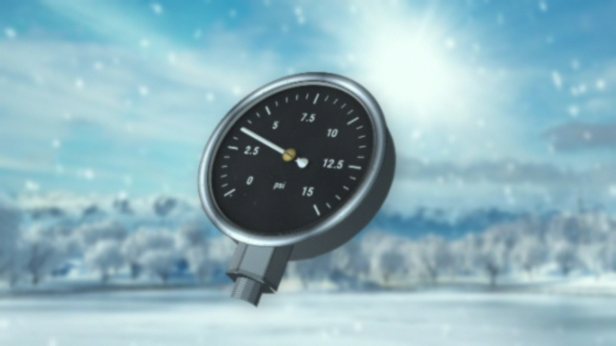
3.5 psi
